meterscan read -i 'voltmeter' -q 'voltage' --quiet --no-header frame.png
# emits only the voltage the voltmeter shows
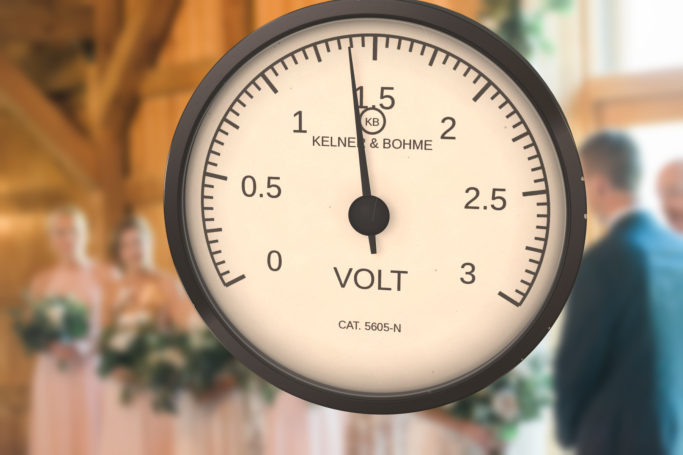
1.4 V
